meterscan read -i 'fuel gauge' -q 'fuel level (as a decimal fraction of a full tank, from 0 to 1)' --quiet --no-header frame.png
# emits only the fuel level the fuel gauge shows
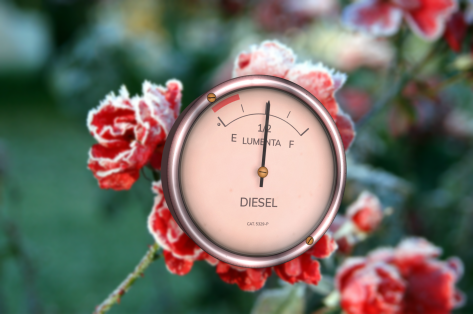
0.5
